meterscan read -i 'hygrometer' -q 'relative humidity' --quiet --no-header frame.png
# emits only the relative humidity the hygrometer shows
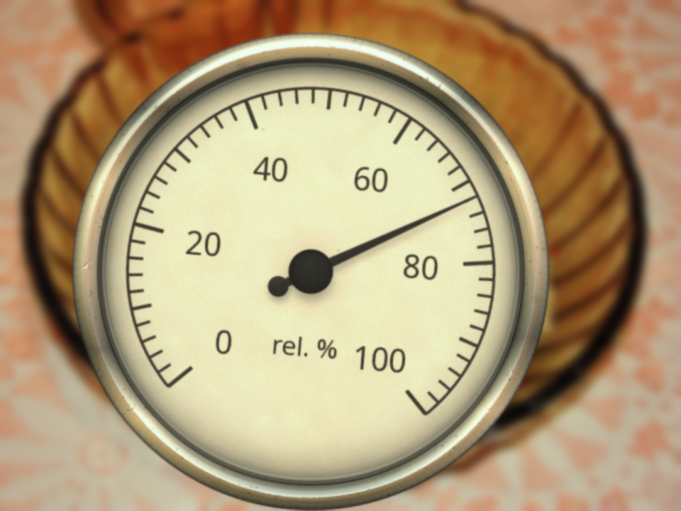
72 %
